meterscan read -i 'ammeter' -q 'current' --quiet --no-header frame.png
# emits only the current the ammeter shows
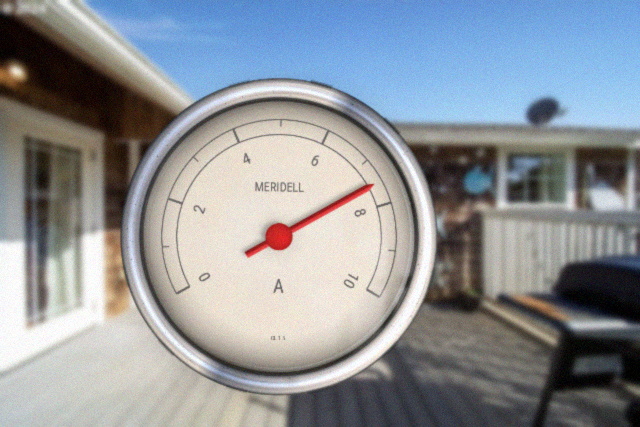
7.5 A
